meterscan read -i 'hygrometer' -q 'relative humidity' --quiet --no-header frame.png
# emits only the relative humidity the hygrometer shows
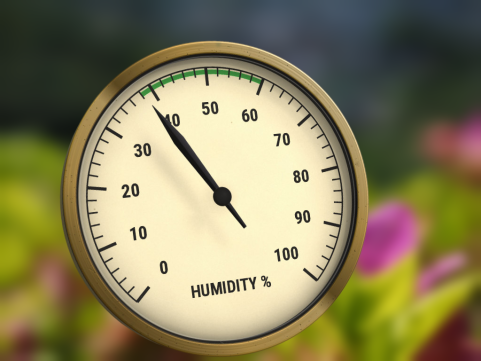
38 %
